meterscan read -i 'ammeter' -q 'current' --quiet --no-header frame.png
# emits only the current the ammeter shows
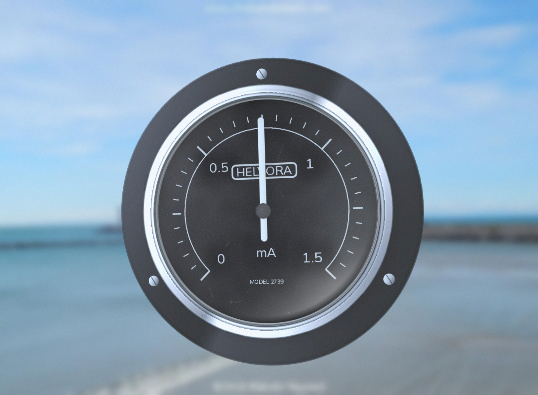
0.75 mA
